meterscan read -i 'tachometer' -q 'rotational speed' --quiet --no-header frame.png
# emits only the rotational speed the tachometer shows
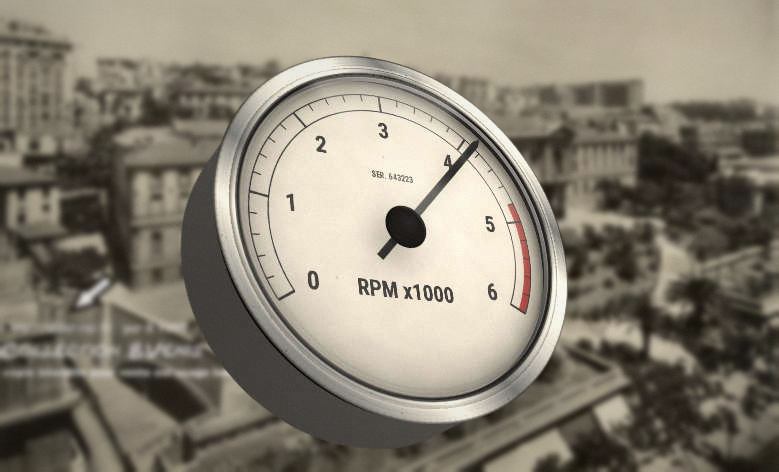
4100 rpm
